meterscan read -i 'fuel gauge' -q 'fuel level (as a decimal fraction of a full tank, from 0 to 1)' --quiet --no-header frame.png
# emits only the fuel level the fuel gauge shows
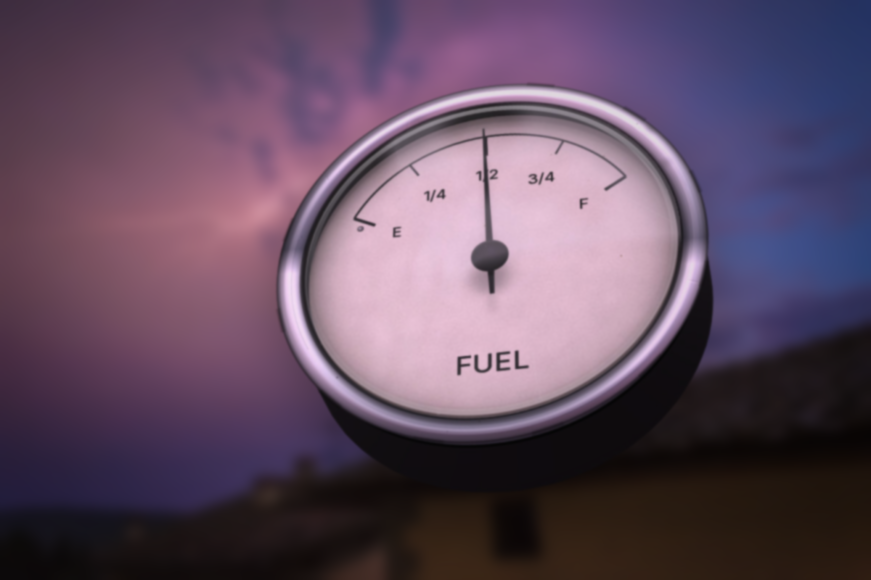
0.5
